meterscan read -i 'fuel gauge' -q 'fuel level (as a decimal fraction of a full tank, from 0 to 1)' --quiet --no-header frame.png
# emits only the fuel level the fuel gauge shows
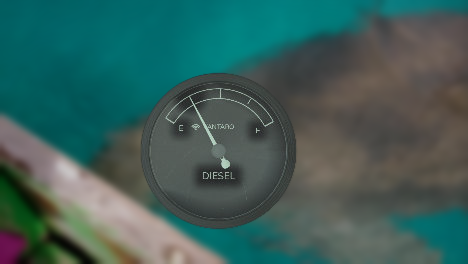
0.25
